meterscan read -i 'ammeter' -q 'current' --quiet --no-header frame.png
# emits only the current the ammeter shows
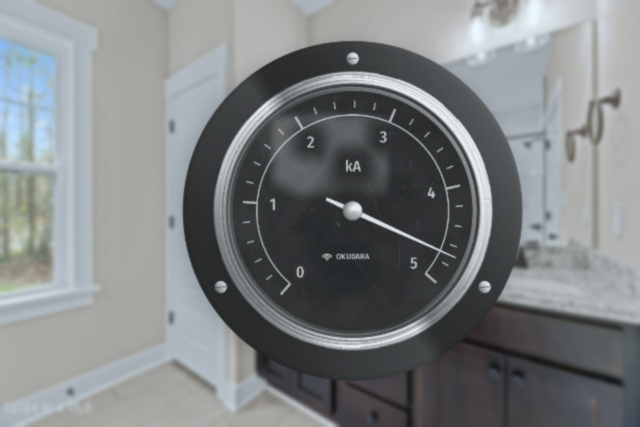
4.7 kA
